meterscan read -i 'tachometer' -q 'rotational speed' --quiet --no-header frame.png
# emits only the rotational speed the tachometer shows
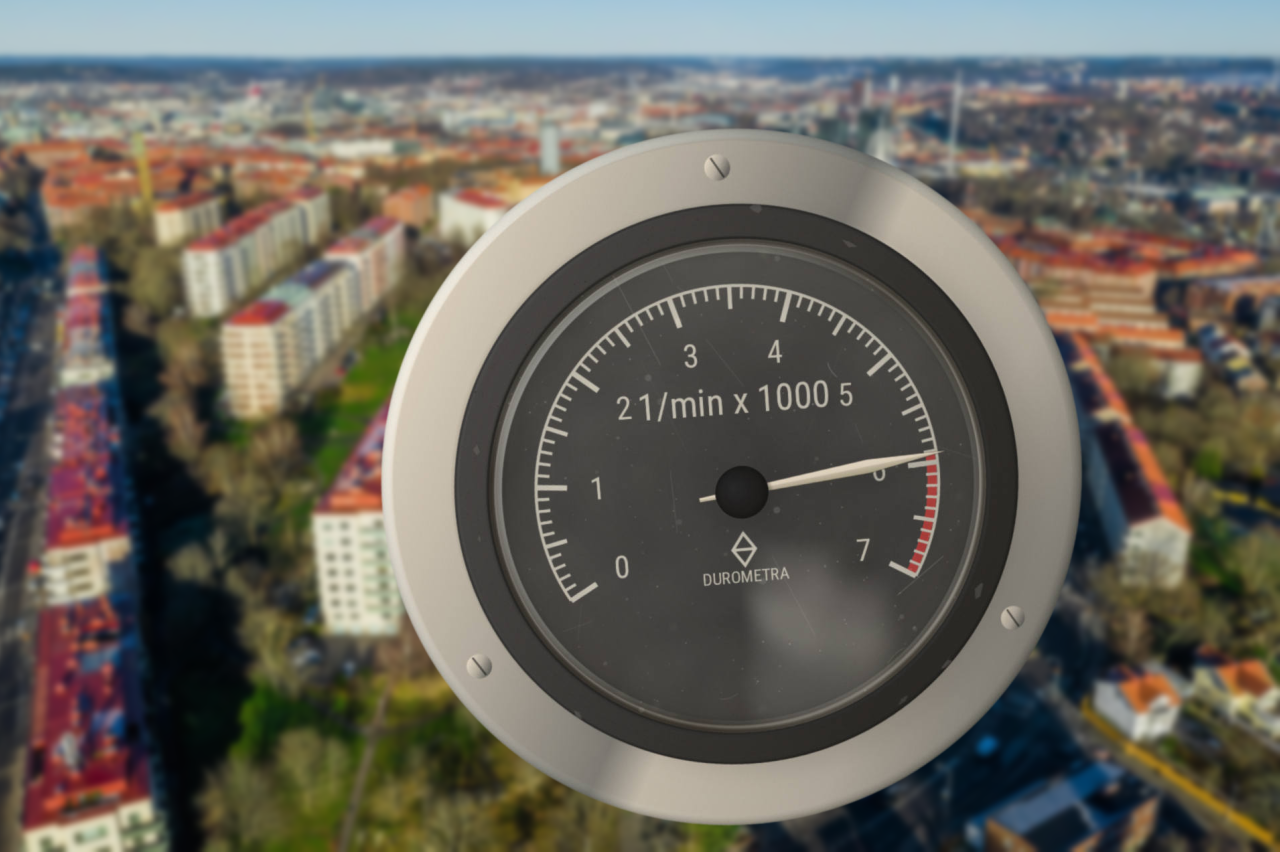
5900 rpm
